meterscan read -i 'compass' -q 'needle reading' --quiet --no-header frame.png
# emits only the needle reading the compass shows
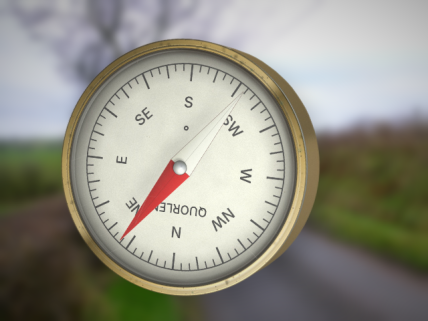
35 °
